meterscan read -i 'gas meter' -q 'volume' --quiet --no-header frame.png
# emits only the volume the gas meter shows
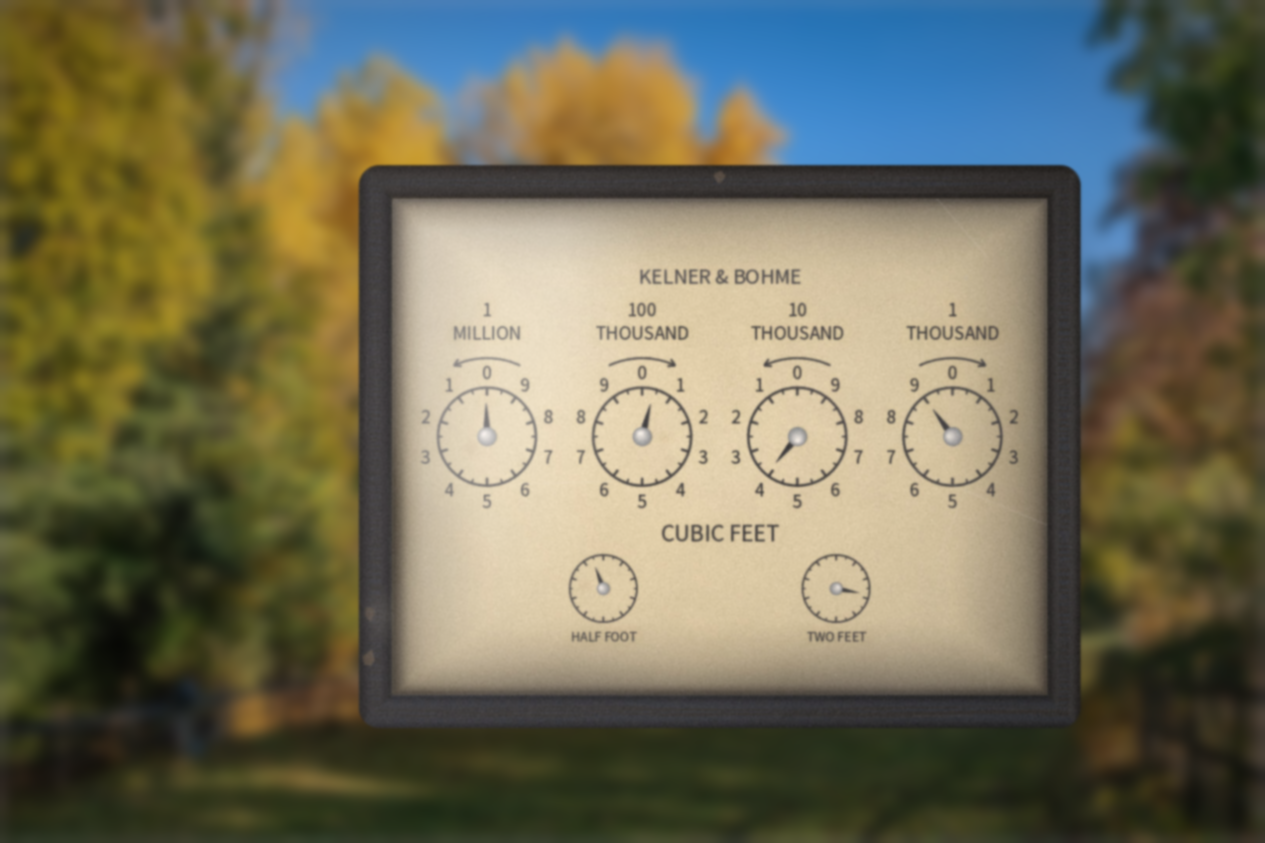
3900 ft³
